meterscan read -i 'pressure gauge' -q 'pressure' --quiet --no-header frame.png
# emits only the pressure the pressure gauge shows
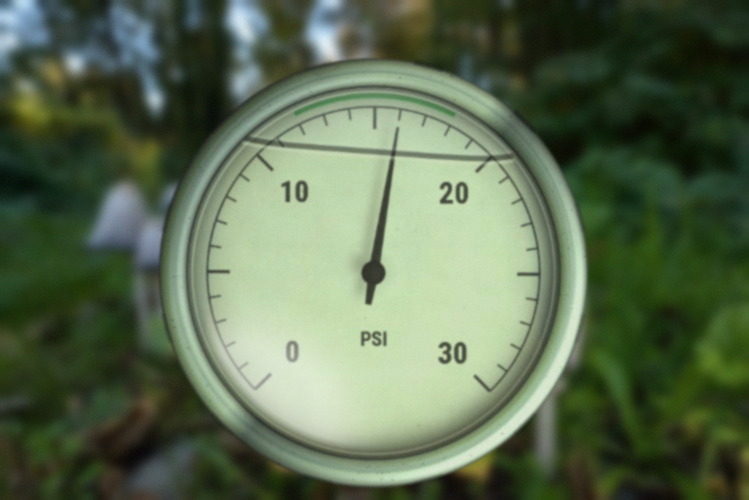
16 psi
